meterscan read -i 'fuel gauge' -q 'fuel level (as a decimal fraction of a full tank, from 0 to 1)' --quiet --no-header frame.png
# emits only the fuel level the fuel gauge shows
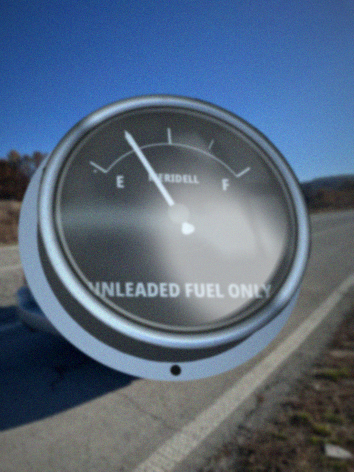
0.25
